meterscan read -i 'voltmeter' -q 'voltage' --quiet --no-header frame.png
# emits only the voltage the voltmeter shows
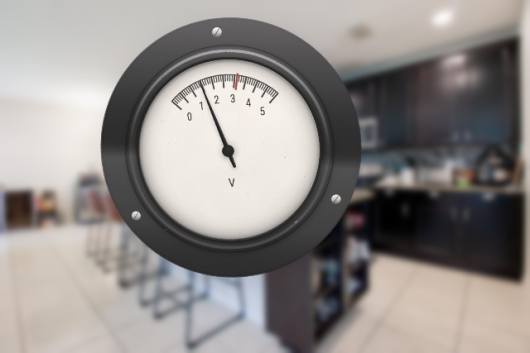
1.5 V
